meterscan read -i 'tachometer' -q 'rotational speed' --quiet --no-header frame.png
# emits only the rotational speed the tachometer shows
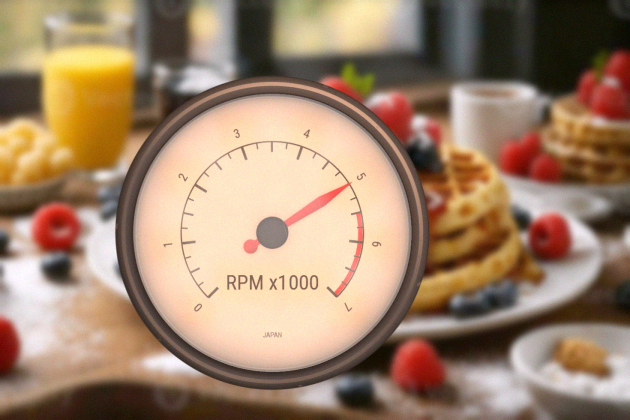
5000 rpm
